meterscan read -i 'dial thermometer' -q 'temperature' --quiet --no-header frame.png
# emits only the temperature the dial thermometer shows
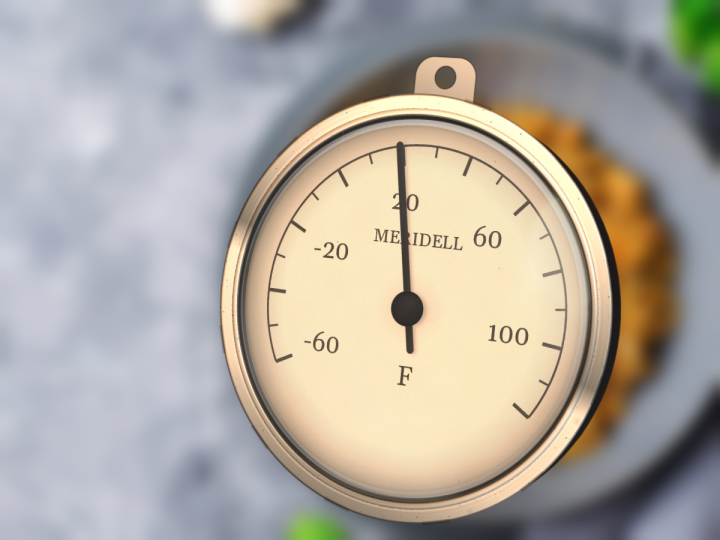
20 °F
